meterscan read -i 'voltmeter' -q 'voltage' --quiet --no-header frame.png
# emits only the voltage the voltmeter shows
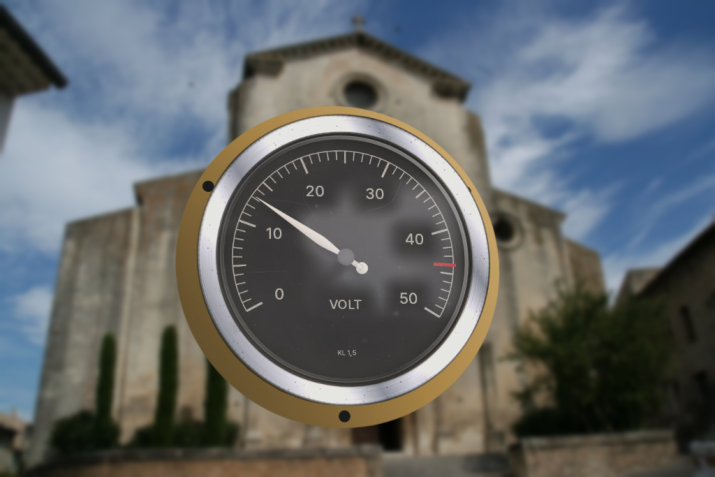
13 V
